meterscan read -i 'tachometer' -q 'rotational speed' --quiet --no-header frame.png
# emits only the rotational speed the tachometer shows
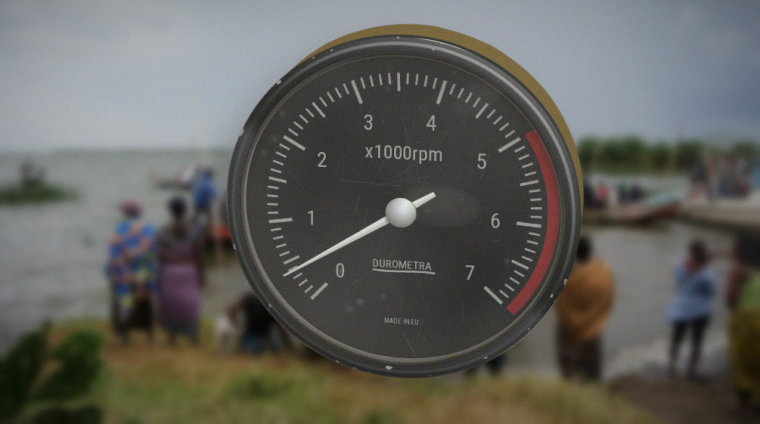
400 rpm
